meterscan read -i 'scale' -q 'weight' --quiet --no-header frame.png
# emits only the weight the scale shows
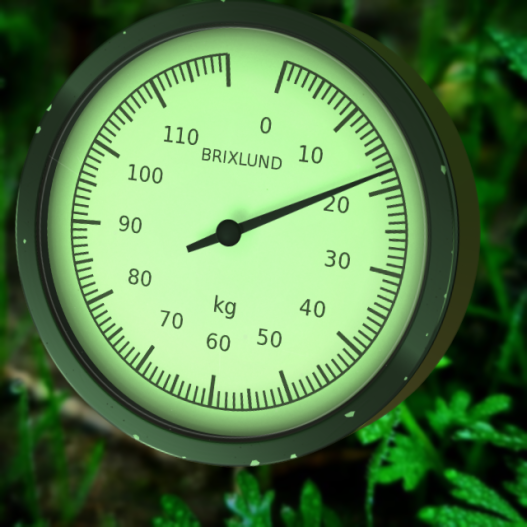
18 kg
